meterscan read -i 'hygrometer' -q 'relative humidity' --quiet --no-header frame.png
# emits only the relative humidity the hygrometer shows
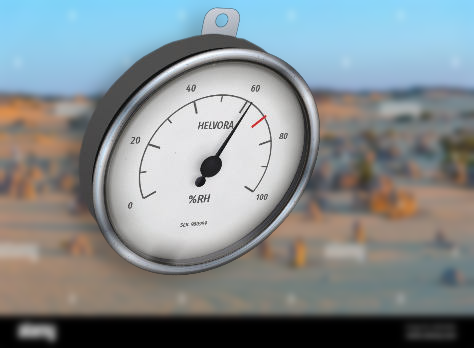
60 %
